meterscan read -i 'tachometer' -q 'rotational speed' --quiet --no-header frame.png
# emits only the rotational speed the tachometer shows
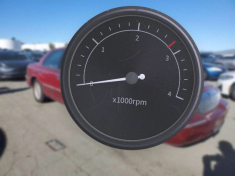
0 rpm
